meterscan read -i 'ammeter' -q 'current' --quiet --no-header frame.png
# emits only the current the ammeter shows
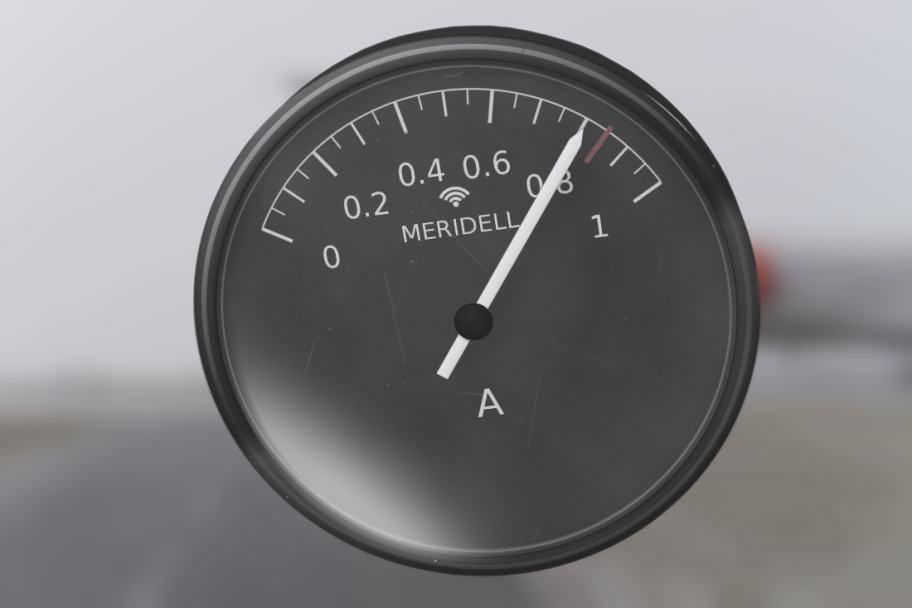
0.8 A
